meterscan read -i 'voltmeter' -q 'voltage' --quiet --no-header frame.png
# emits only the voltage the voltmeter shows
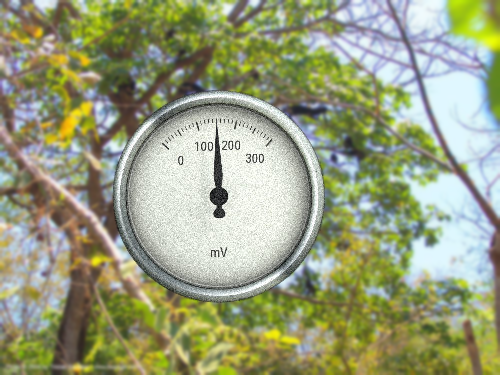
150 mV
